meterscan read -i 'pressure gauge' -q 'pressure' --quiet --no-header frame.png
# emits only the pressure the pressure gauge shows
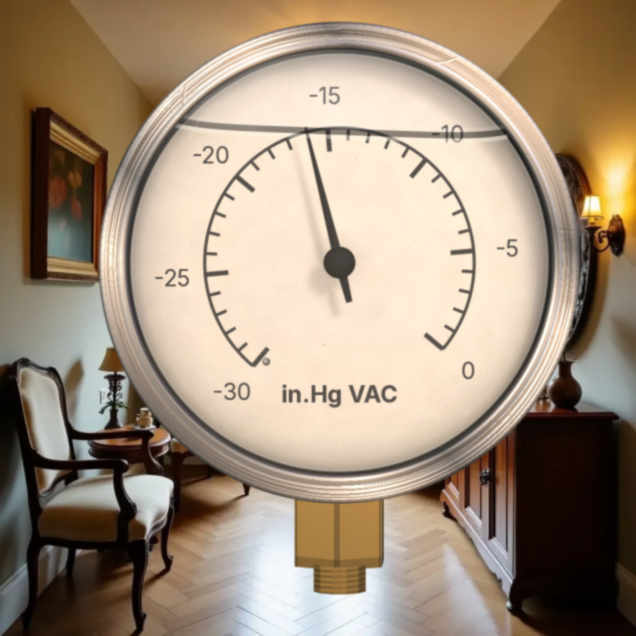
-16 inHg
